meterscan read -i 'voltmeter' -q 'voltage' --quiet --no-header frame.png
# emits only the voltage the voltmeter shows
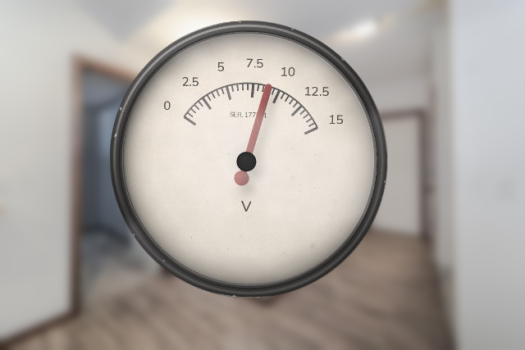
9 V
